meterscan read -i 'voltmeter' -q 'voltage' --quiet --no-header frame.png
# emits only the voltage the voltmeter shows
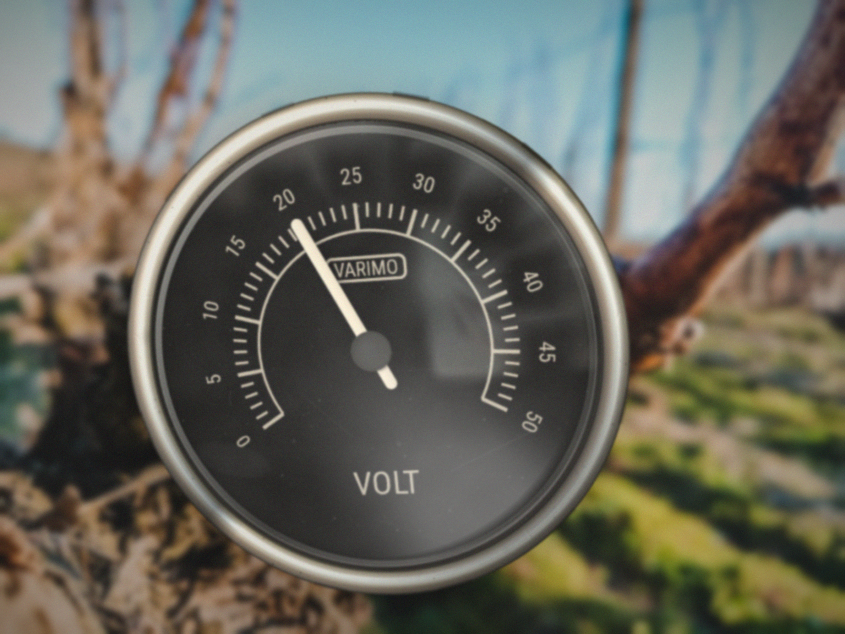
20 V
